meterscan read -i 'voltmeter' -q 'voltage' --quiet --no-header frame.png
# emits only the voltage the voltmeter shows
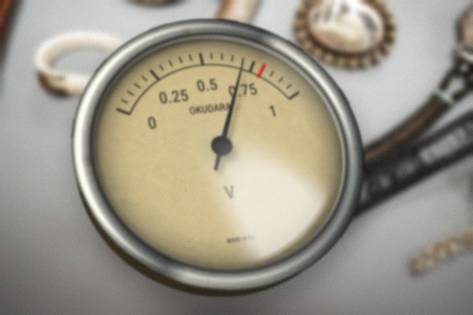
0.7 V
